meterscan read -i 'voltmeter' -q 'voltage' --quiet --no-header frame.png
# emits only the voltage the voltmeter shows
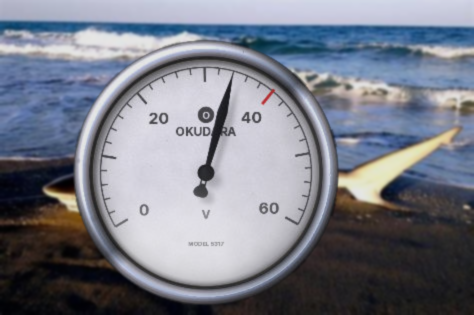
34 V
